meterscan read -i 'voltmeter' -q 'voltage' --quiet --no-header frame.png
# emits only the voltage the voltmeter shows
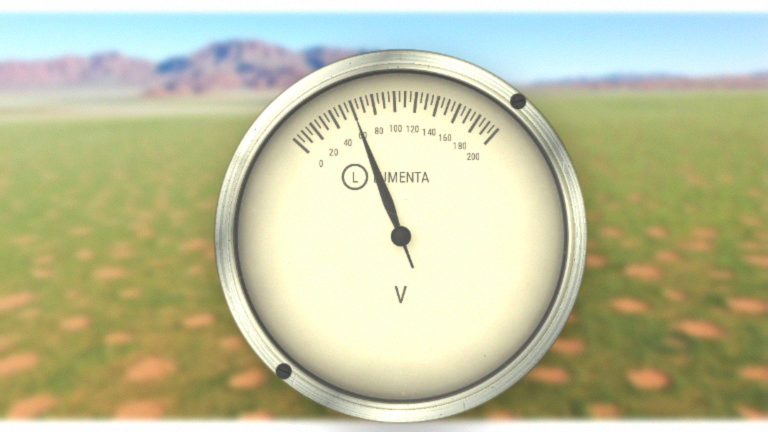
60 V
